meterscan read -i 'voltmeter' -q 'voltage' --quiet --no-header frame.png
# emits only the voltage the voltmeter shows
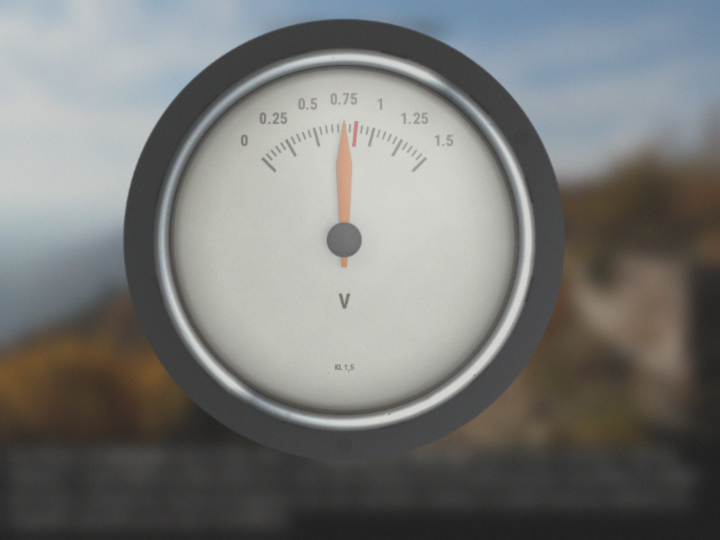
0.75 V
